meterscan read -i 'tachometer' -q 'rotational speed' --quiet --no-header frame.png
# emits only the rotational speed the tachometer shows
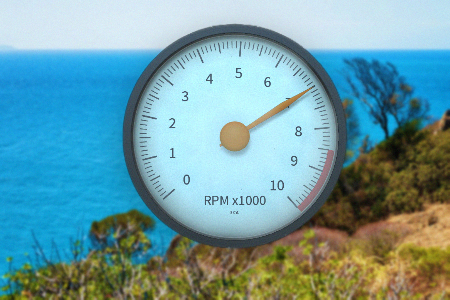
7000 rpm
